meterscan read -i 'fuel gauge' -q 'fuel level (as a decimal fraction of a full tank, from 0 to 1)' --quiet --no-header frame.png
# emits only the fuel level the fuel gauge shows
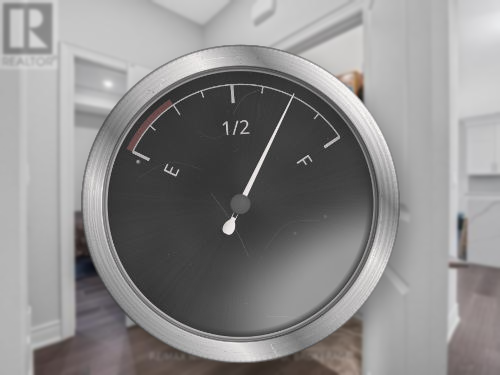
0.75
